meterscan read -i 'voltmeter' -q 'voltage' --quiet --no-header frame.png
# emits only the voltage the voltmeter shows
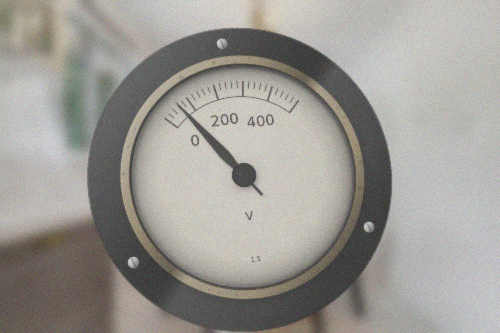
60 V
